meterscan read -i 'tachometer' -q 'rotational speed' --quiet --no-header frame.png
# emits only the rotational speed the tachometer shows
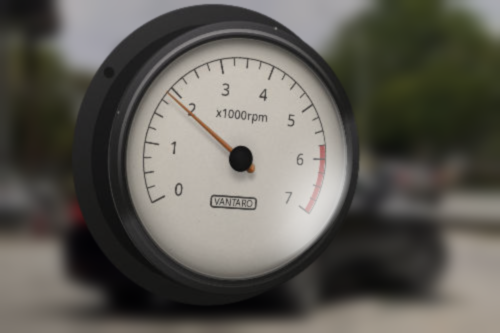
1875 rpm
